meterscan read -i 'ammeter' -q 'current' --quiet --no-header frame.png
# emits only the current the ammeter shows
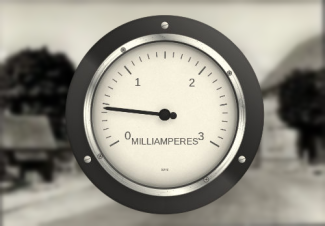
0.45 mA
